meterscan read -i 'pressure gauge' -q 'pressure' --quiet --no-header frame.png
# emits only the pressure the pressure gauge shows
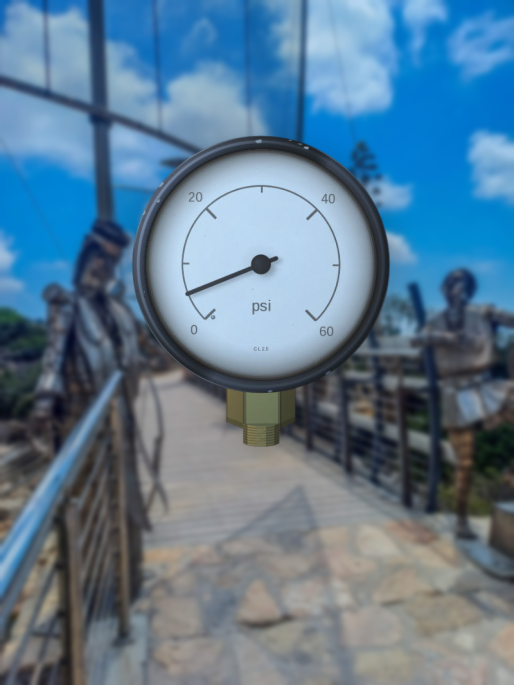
5 psi
